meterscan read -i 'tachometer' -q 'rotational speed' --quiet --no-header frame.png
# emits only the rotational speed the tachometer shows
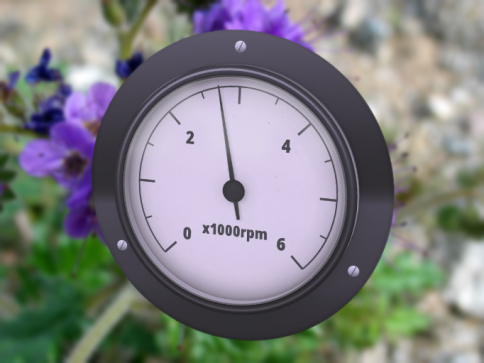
2750 rpm
